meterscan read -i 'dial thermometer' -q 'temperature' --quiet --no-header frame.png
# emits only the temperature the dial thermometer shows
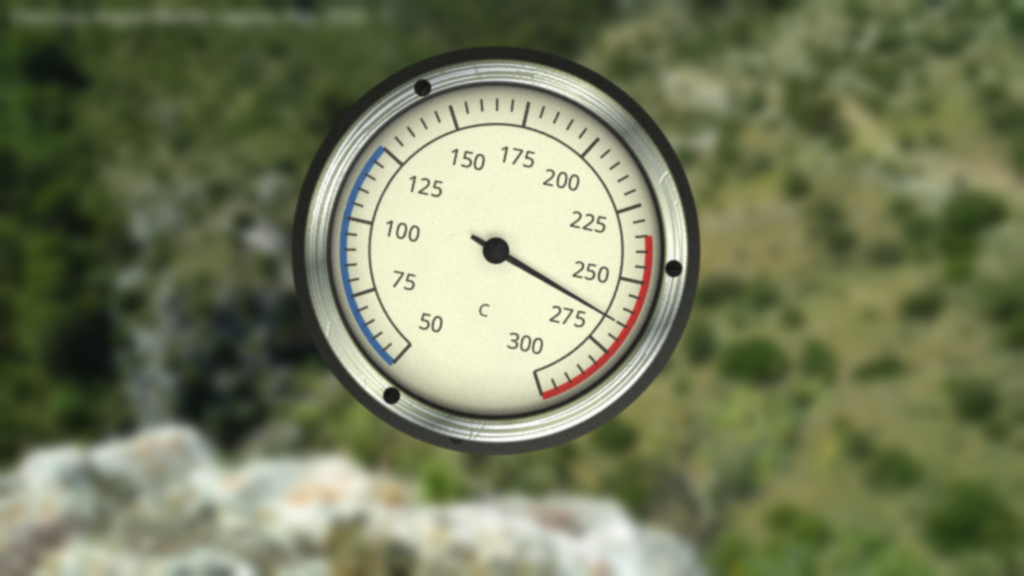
265 °C
